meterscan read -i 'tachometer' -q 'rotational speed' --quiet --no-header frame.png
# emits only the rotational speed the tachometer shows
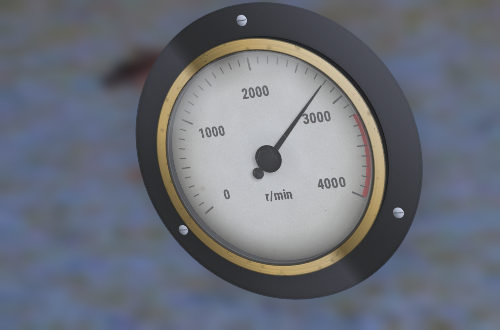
2800 rpm
